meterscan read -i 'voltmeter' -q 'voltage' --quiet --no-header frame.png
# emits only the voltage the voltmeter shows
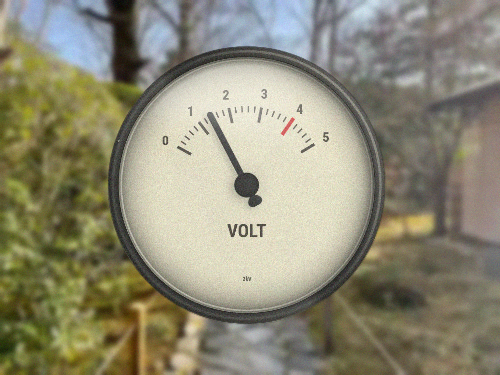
1.4 V
